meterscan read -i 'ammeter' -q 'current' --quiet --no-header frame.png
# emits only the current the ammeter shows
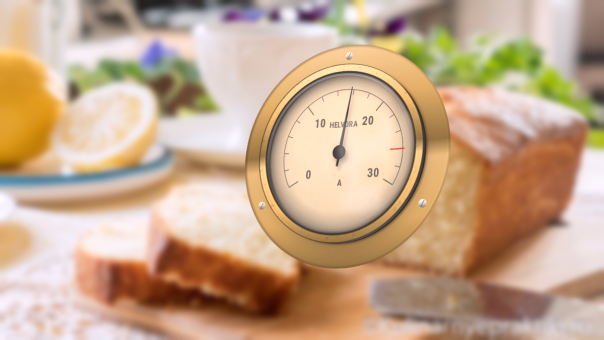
16 A
